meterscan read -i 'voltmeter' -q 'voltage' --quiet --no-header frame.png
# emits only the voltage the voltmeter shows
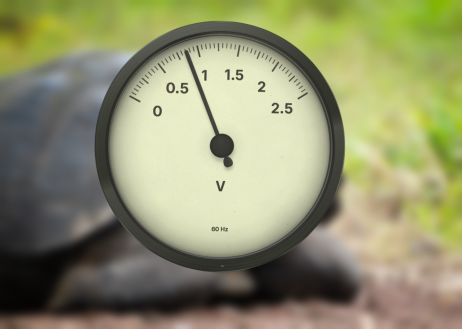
0.85 V
